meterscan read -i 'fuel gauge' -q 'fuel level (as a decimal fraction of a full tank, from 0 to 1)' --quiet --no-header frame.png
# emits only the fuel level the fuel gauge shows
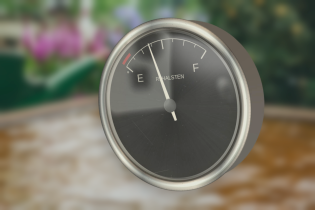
0.375
